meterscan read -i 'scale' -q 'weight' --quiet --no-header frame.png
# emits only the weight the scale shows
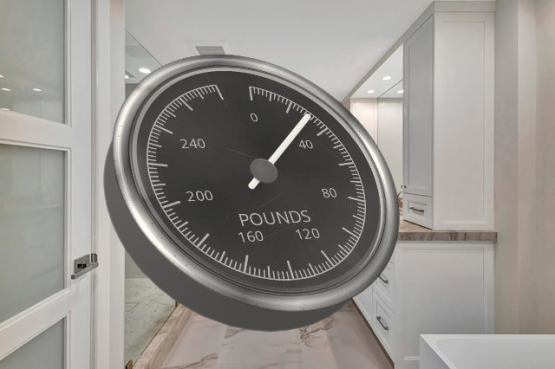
30 lb
